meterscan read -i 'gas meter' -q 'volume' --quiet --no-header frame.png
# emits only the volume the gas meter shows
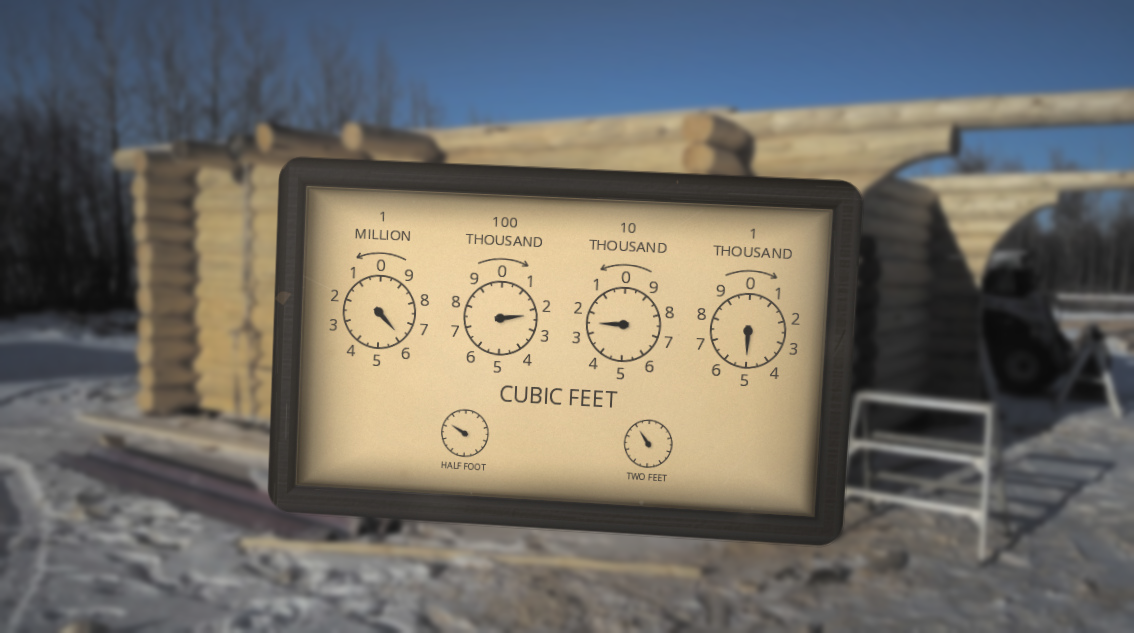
622500 ft³
